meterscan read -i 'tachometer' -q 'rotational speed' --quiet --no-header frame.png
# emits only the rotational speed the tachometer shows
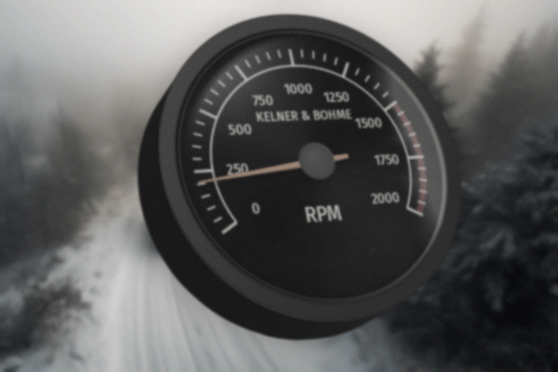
200 rpm
